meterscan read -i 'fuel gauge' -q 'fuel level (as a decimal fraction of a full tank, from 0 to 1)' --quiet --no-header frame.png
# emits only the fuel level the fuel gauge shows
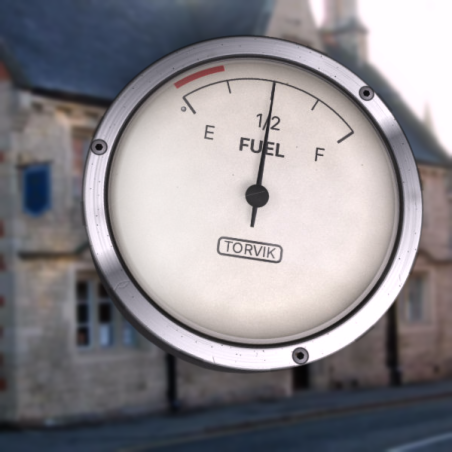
0.5
